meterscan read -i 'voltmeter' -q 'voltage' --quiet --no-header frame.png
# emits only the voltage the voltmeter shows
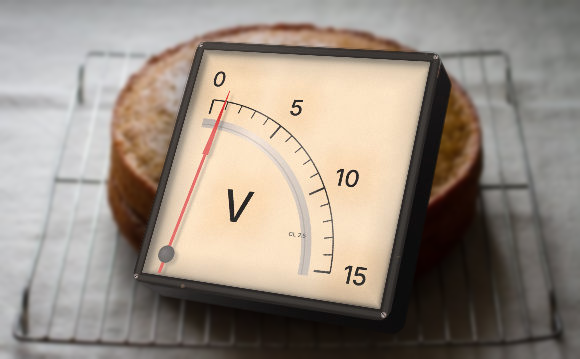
1 V
